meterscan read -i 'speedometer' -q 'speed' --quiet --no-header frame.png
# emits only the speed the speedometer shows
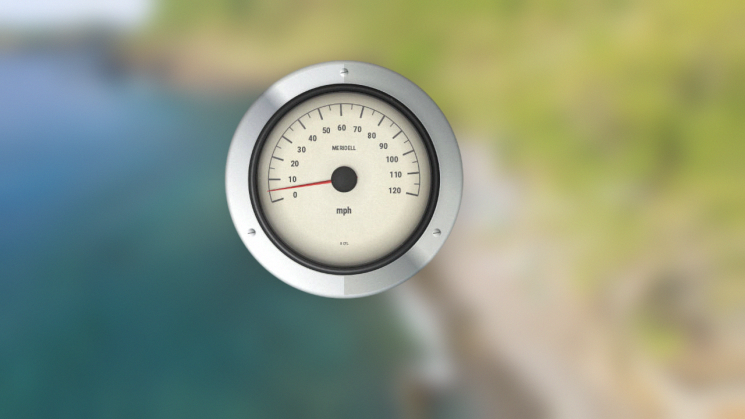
5 mph
